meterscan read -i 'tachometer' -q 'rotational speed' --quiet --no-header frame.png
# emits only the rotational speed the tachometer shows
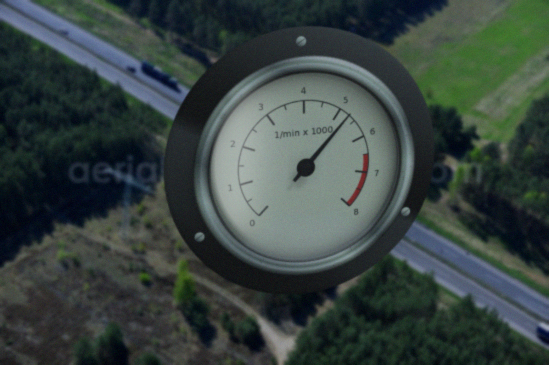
5250 rpm
